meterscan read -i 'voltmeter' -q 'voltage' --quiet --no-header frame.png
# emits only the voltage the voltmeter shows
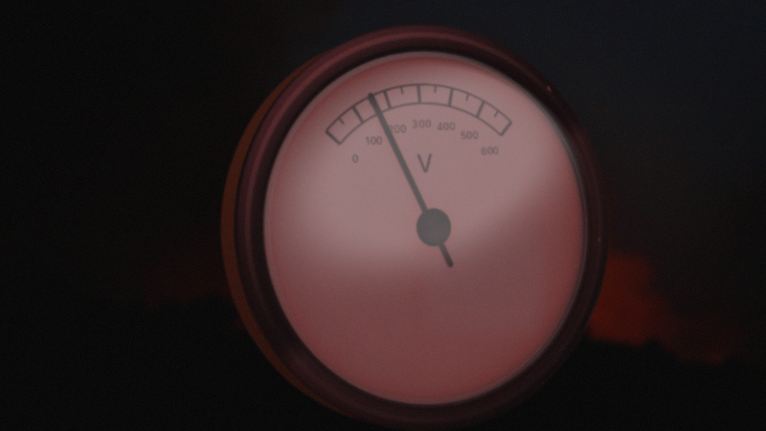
150 V
